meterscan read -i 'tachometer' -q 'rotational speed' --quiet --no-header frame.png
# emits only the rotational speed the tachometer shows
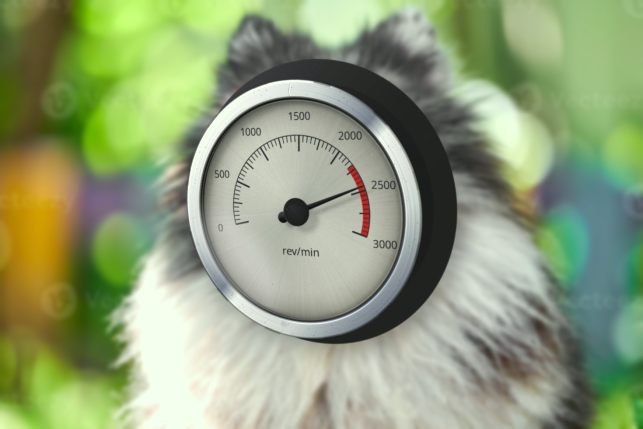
2450 rpm
